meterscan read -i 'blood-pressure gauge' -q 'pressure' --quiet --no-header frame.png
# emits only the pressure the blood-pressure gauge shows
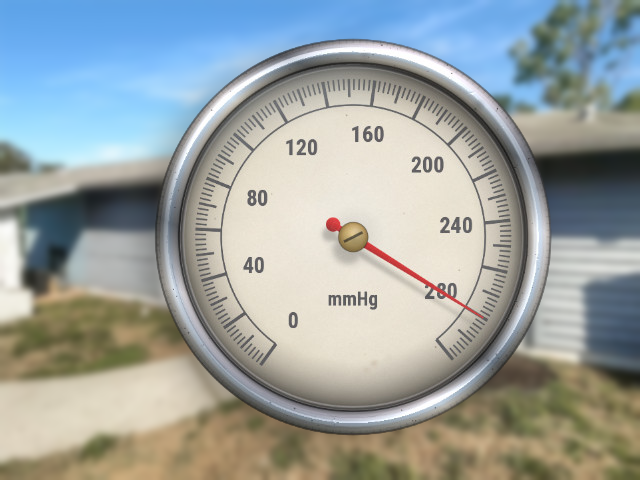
280 mmHg
